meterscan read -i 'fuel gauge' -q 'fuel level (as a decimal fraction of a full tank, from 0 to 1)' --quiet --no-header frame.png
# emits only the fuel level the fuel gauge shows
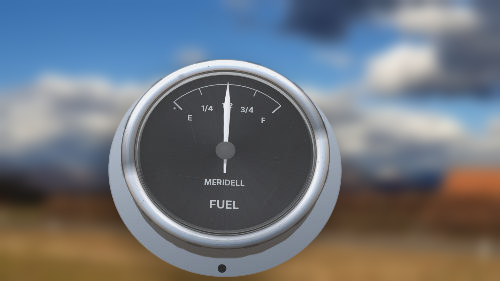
0.5
